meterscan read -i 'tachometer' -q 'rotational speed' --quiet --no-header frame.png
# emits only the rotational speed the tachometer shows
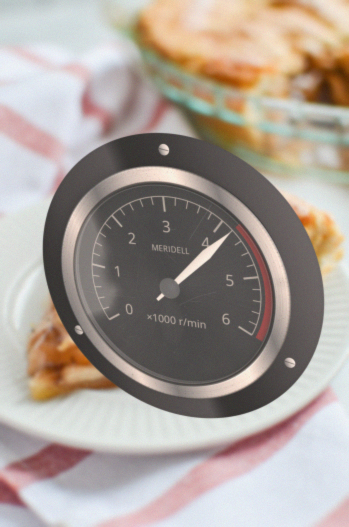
4200 rpm
